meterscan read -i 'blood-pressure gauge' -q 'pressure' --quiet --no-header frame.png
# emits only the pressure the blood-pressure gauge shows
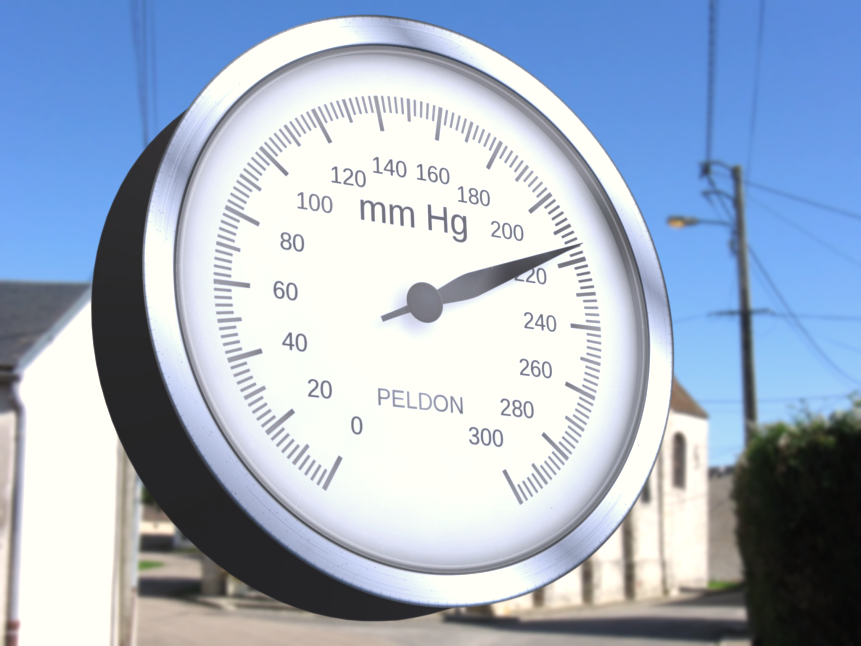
216 mmHg
